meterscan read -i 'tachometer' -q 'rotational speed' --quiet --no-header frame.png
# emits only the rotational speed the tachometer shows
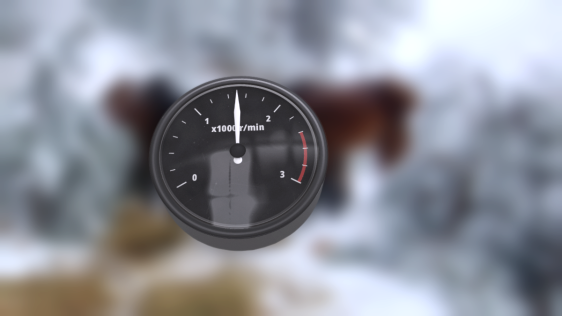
1500 rpm
